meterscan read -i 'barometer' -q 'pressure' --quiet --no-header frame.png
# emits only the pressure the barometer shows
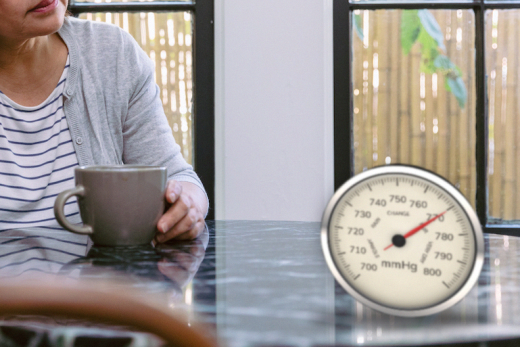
770 mmHg
